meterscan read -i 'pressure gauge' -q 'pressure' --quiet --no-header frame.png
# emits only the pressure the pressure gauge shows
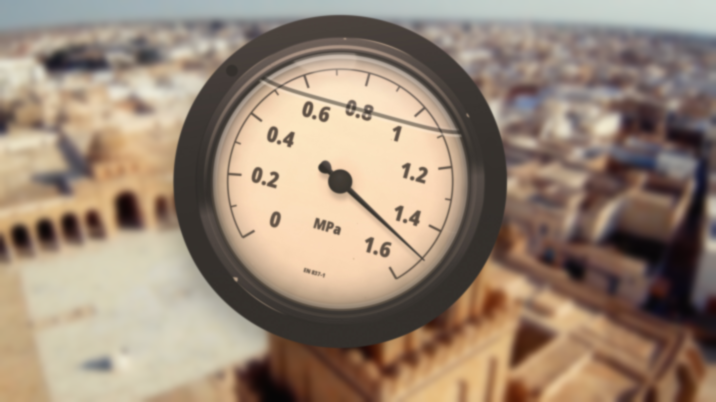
1.5 MPa
